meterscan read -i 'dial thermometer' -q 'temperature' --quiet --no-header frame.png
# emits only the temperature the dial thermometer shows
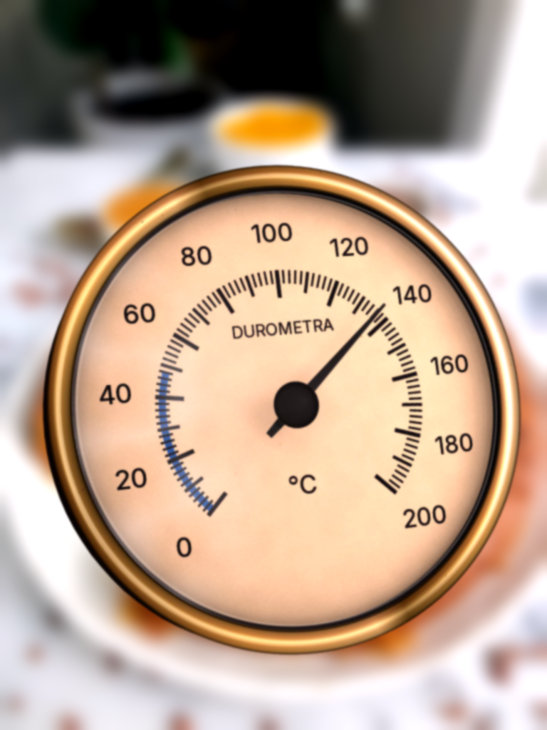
136 °C
